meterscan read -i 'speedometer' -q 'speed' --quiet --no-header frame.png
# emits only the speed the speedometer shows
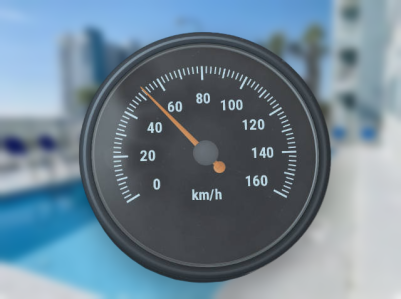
52 km/h
